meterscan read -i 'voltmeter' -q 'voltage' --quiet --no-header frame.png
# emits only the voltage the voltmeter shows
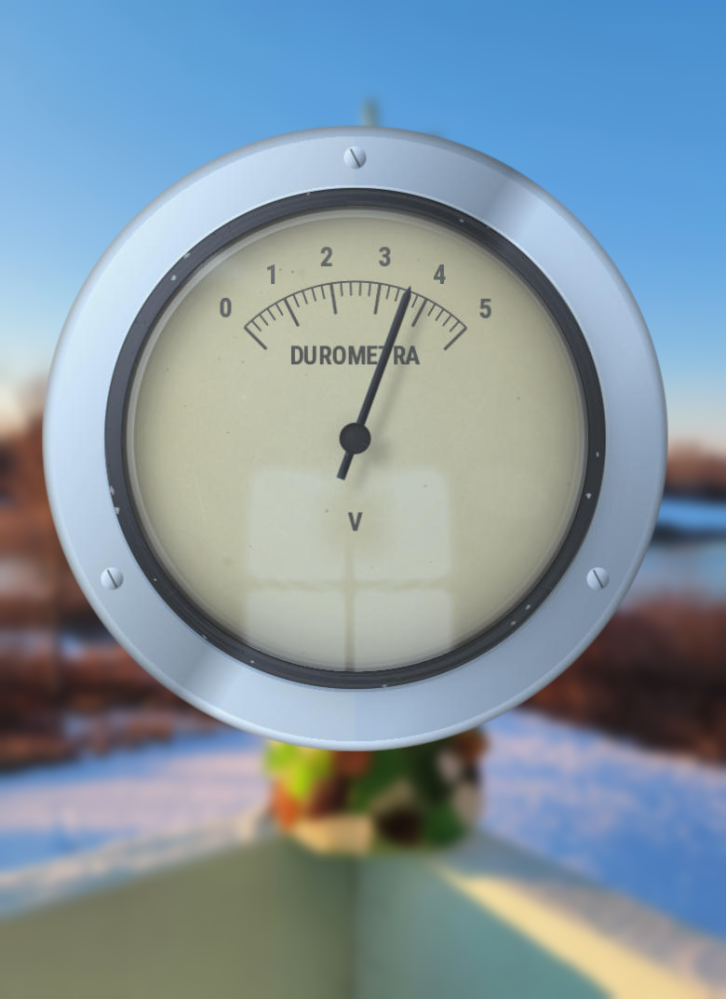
3.6 V
